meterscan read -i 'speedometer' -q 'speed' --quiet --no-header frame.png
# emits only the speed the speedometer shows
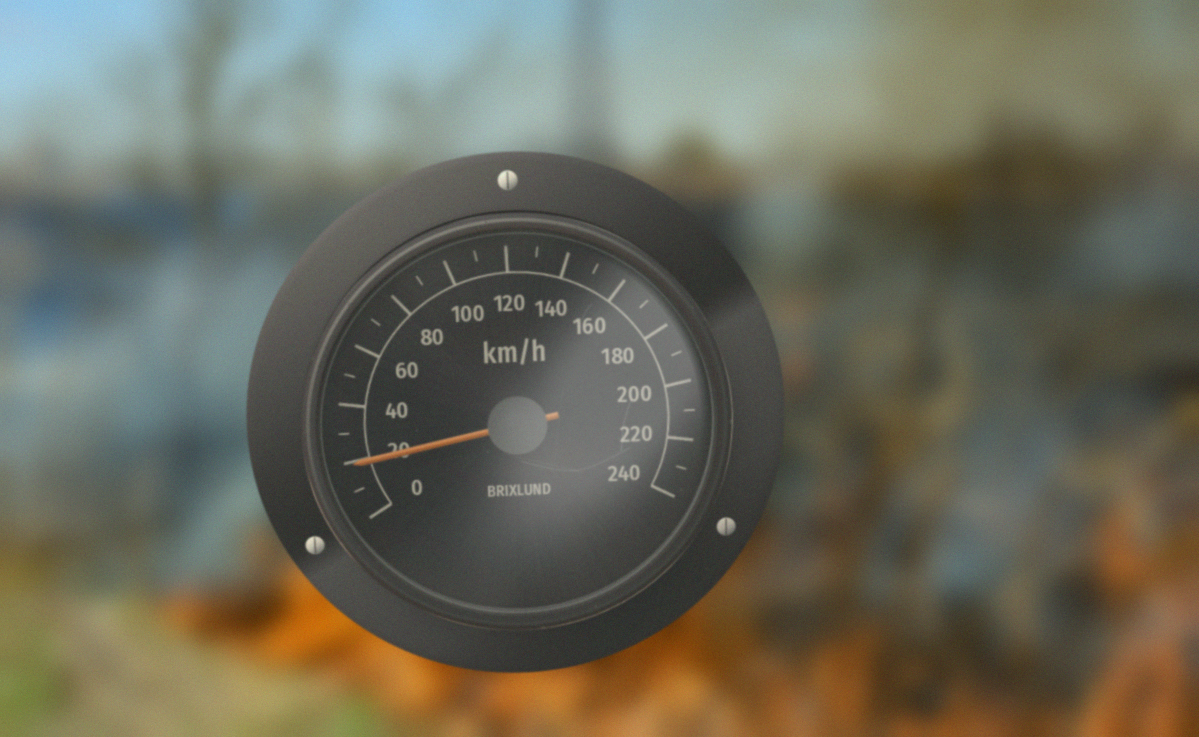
20 km/h
